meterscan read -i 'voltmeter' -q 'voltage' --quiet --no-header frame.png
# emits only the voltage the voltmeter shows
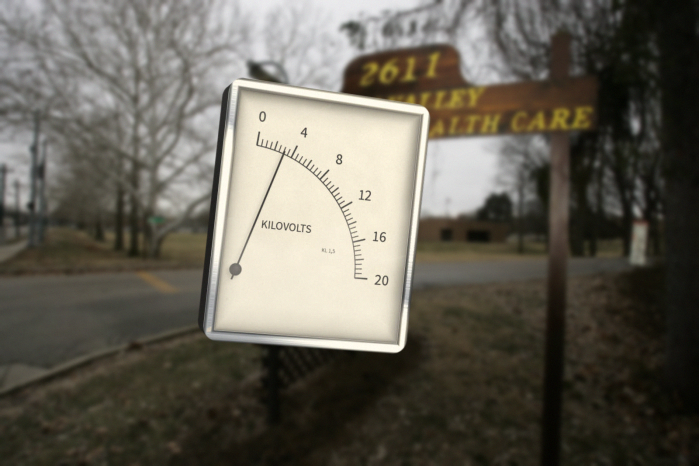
3 kV
